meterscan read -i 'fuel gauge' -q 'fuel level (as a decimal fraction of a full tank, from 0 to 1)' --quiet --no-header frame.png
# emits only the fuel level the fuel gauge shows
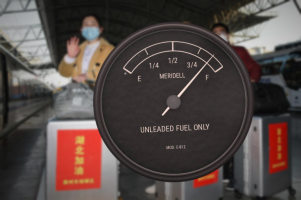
0.875
